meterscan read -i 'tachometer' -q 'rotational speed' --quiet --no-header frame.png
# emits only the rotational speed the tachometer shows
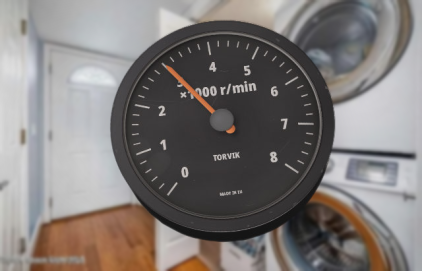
3000 rpm
